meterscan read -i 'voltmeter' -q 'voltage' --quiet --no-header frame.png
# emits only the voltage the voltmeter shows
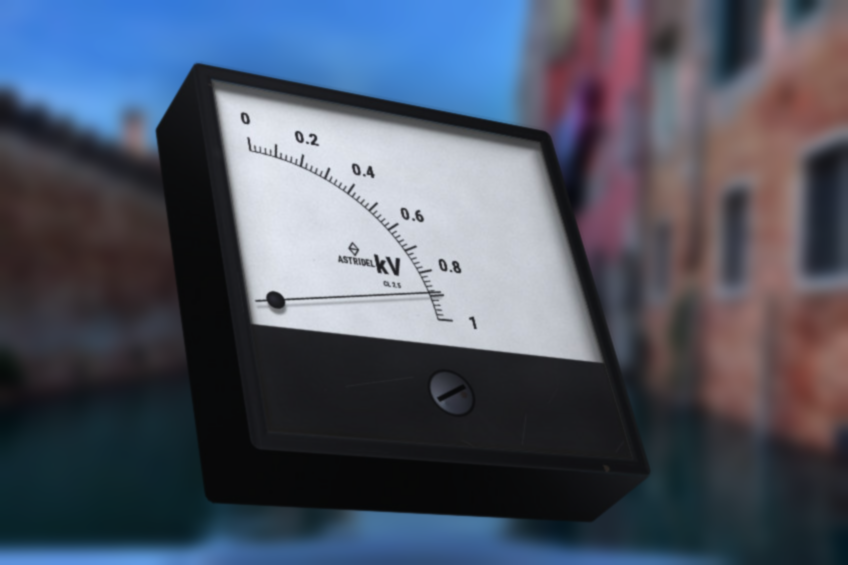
0.9 kV
